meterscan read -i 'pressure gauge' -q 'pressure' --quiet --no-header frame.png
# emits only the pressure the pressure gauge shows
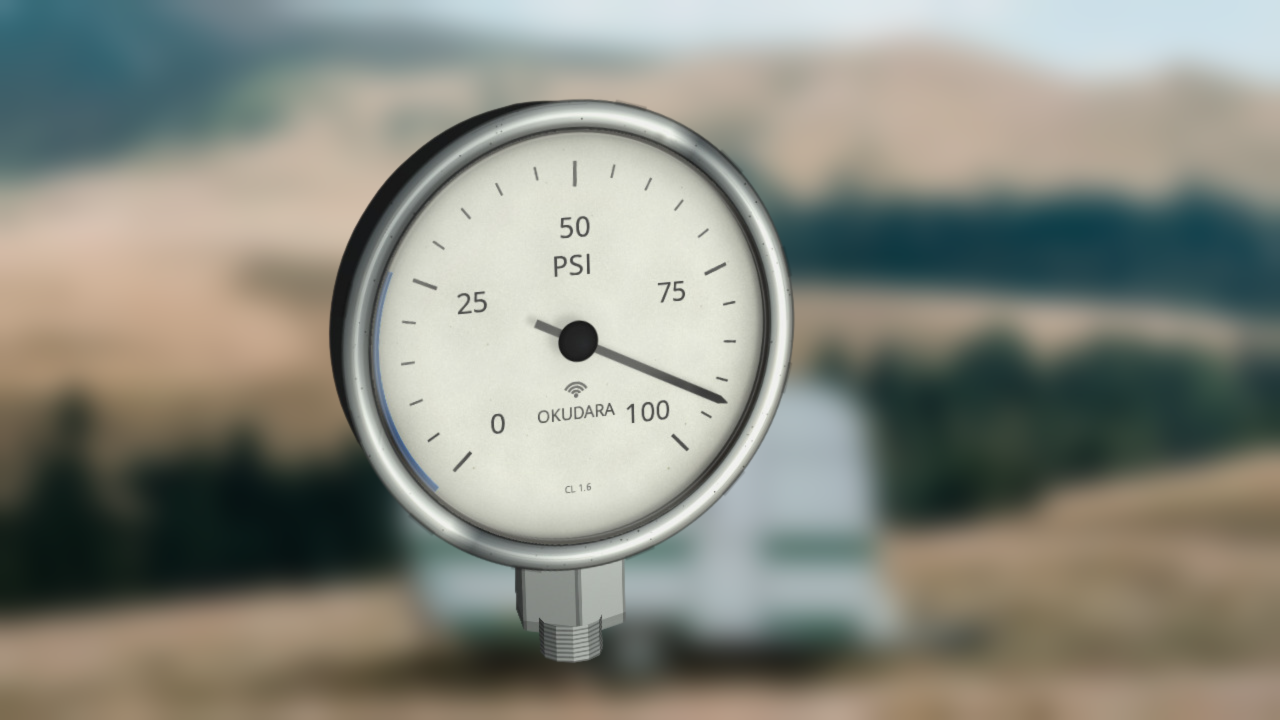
92.5 psi
